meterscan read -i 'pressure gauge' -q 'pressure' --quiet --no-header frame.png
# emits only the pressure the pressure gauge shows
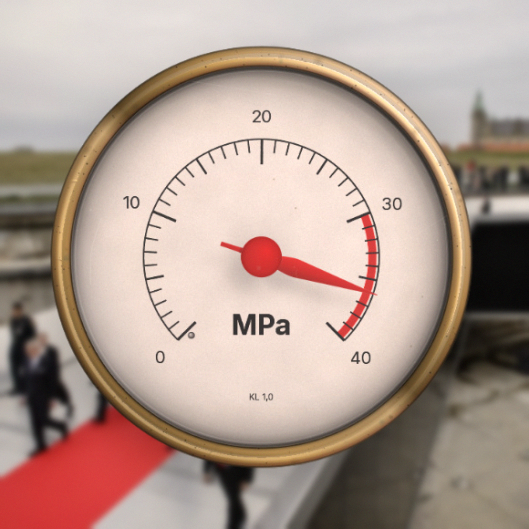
36 MPa
